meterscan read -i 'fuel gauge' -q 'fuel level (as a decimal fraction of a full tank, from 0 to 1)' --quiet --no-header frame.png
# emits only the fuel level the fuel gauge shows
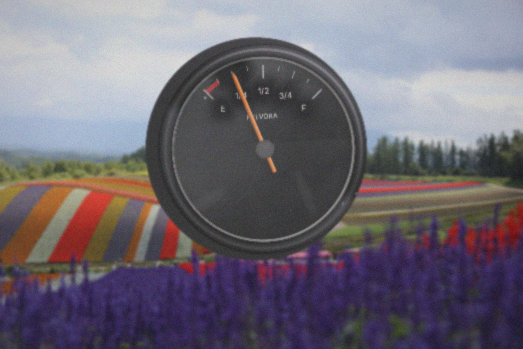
0.25
